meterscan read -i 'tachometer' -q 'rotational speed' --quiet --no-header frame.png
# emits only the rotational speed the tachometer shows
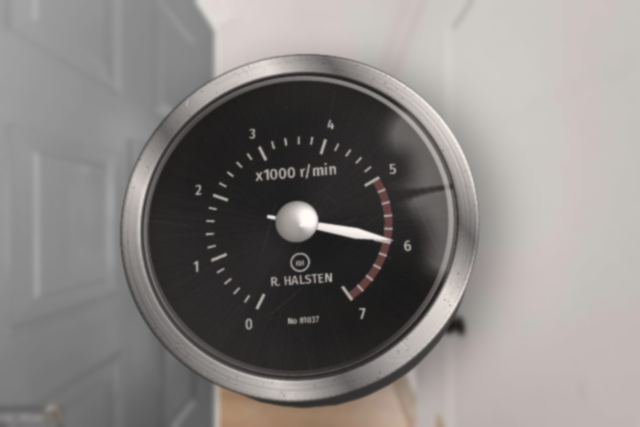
6000 rpm
